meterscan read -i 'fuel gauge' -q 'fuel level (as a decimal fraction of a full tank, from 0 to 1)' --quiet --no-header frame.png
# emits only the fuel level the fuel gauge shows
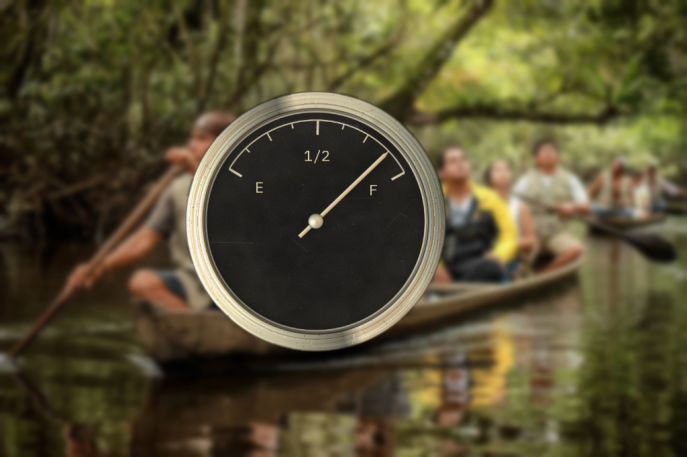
0.875
